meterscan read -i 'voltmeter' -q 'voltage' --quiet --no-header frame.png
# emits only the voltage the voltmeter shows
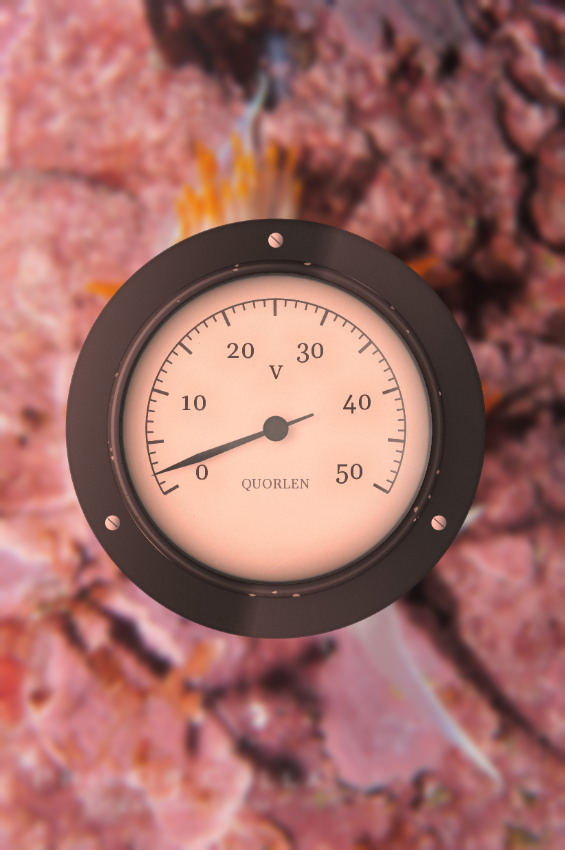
2 V
